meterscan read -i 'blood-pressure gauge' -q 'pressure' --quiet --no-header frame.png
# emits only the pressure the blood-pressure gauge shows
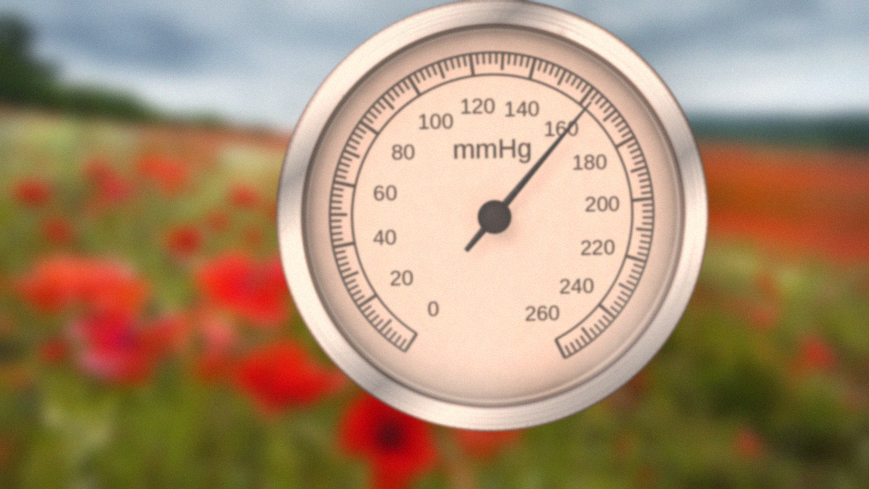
162 mmHg
